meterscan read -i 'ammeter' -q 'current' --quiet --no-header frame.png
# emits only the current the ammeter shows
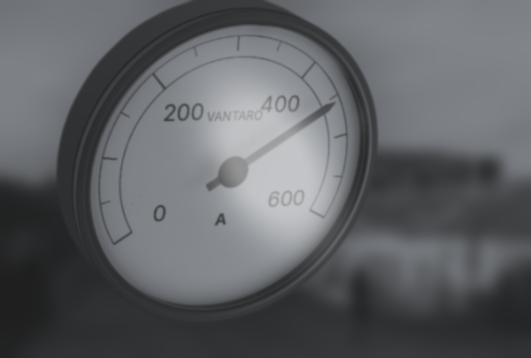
450 A
